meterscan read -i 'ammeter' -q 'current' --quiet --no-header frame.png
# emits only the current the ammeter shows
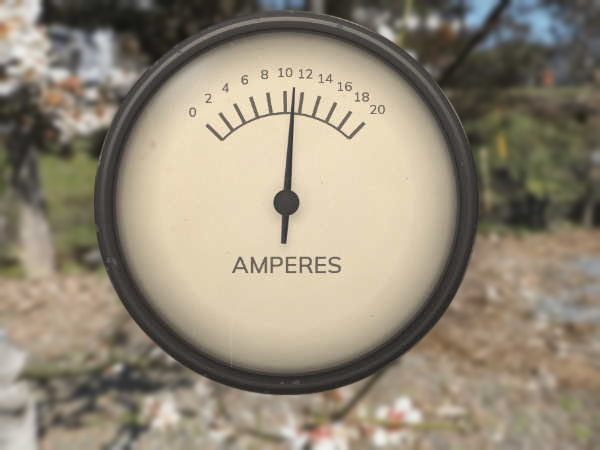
11 A
